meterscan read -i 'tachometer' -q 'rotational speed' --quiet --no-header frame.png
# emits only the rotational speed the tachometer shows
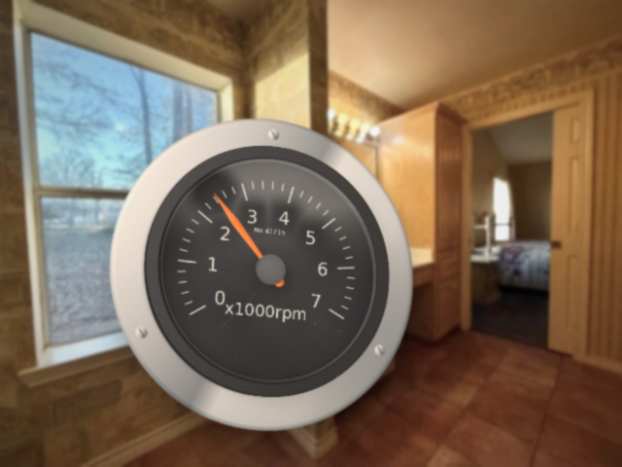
2400 rpm
